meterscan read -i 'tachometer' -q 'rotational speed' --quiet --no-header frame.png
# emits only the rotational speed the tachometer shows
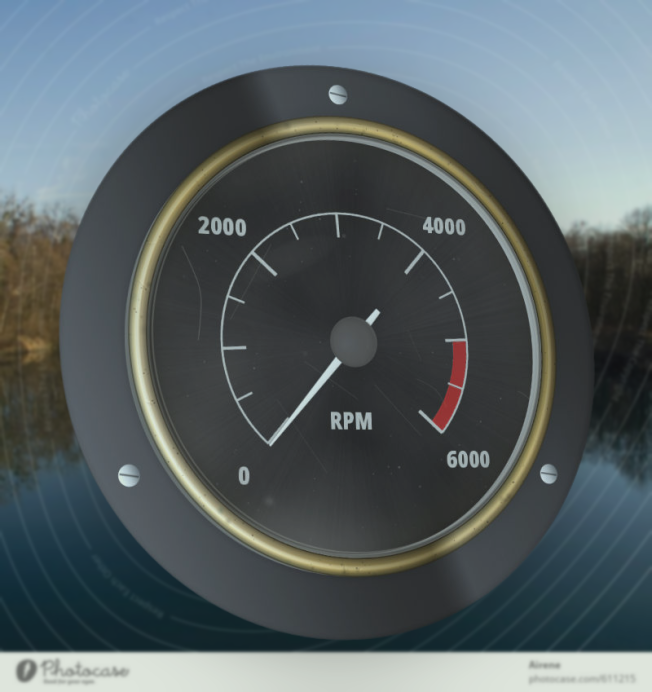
0 rpm
